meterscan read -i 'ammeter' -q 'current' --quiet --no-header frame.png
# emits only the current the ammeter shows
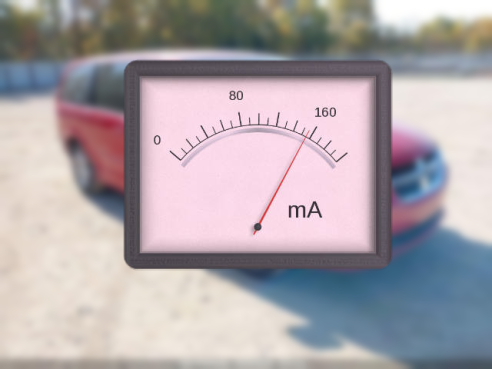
155 mA
